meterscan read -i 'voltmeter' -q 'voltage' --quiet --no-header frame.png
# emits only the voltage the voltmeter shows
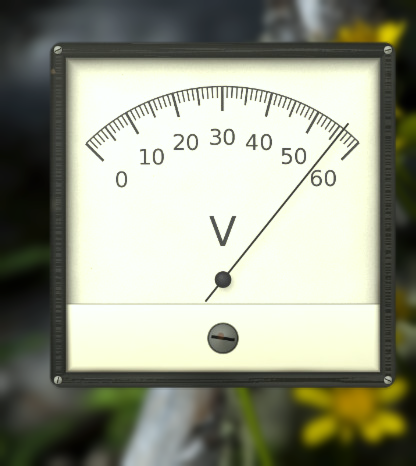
56 V
